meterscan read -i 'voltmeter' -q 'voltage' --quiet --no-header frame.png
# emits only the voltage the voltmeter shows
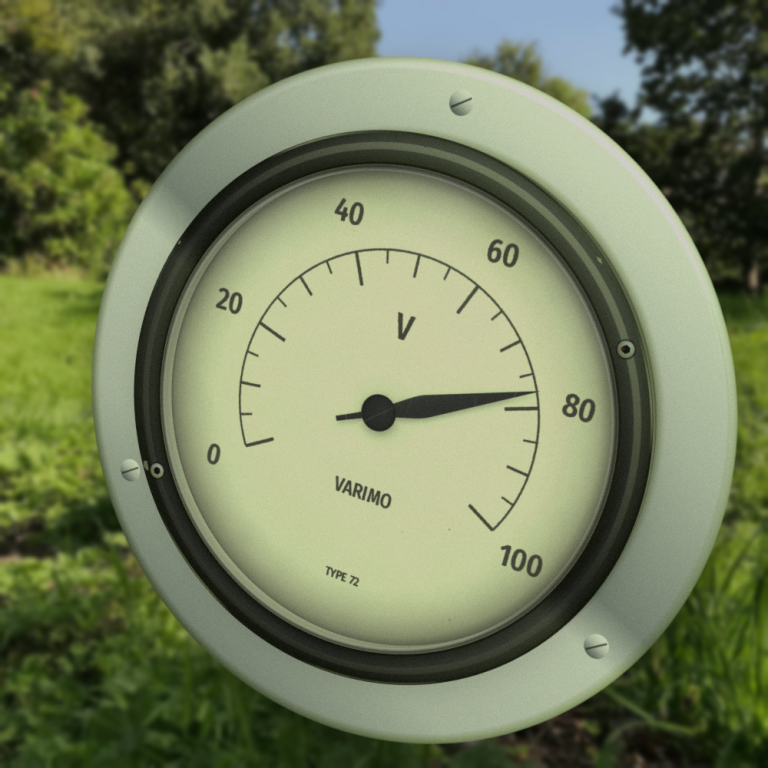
77.5 V
